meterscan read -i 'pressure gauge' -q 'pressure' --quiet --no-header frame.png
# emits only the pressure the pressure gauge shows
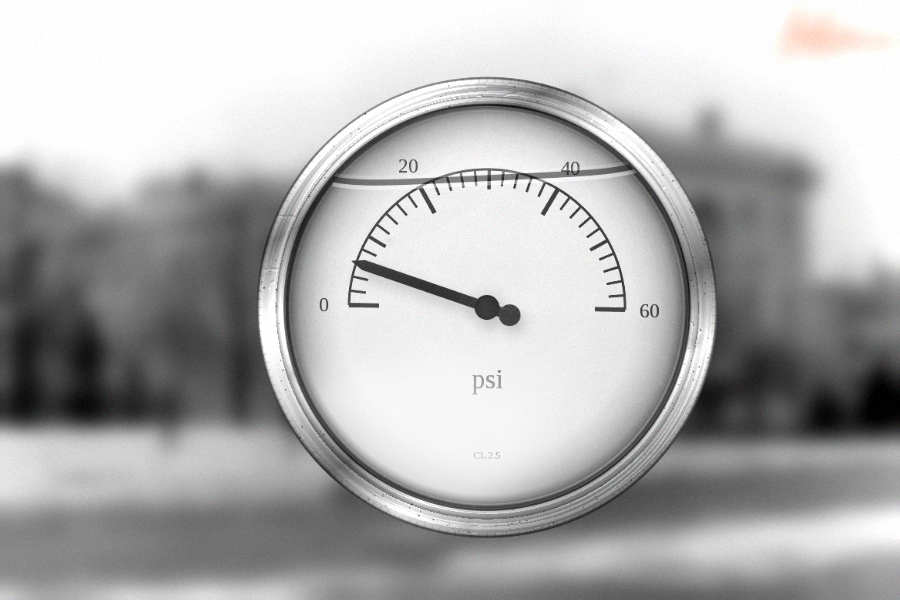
6 psi
